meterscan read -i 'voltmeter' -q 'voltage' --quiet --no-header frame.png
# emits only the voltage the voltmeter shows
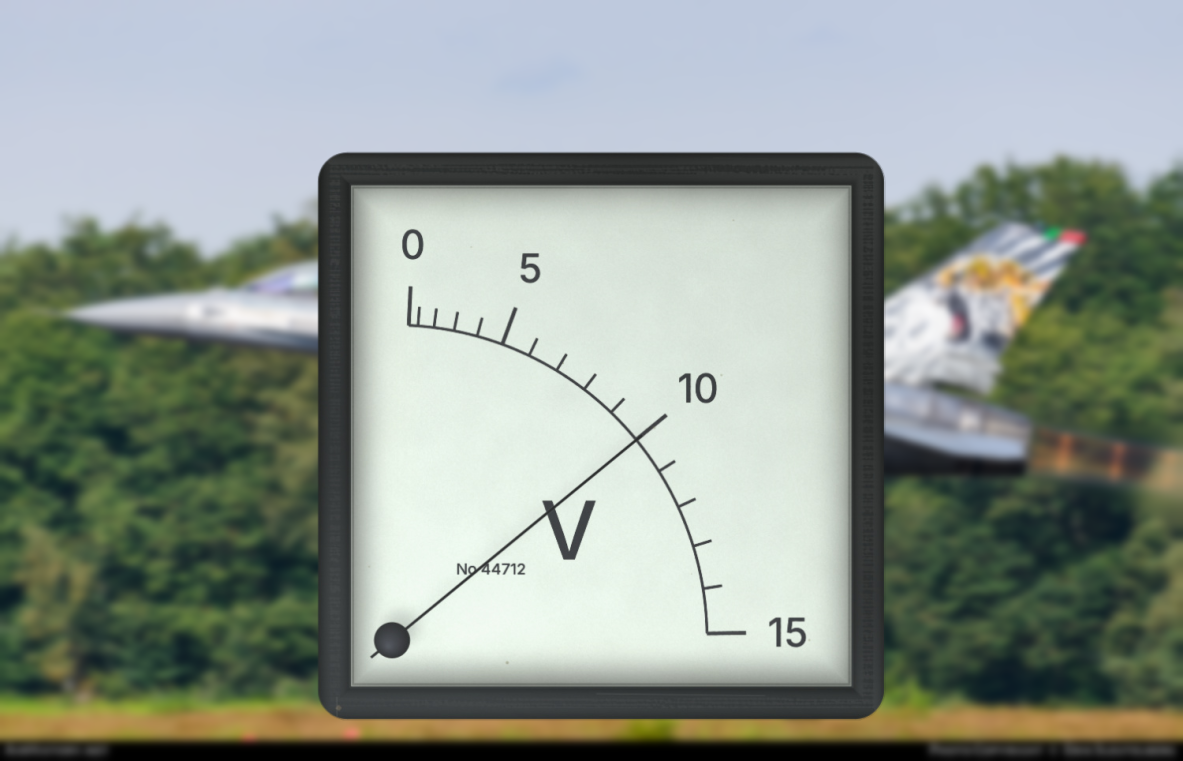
10 V
